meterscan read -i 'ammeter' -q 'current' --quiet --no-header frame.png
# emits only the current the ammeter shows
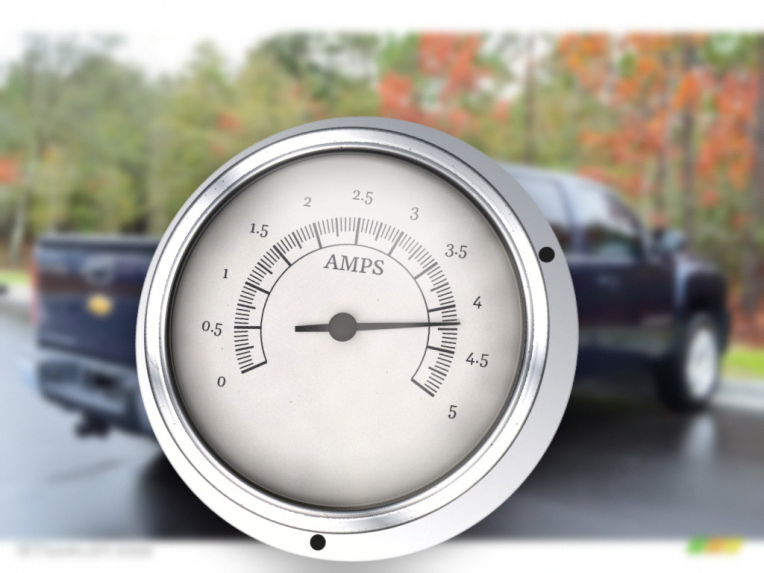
4.2 A
